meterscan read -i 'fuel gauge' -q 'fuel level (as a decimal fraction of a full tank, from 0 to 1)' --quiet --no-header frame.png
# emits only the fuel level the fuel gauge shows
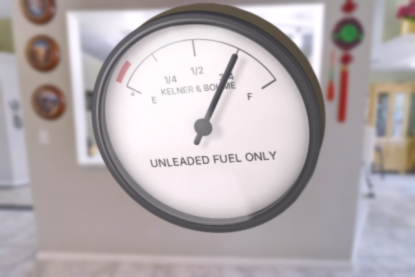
0.75
